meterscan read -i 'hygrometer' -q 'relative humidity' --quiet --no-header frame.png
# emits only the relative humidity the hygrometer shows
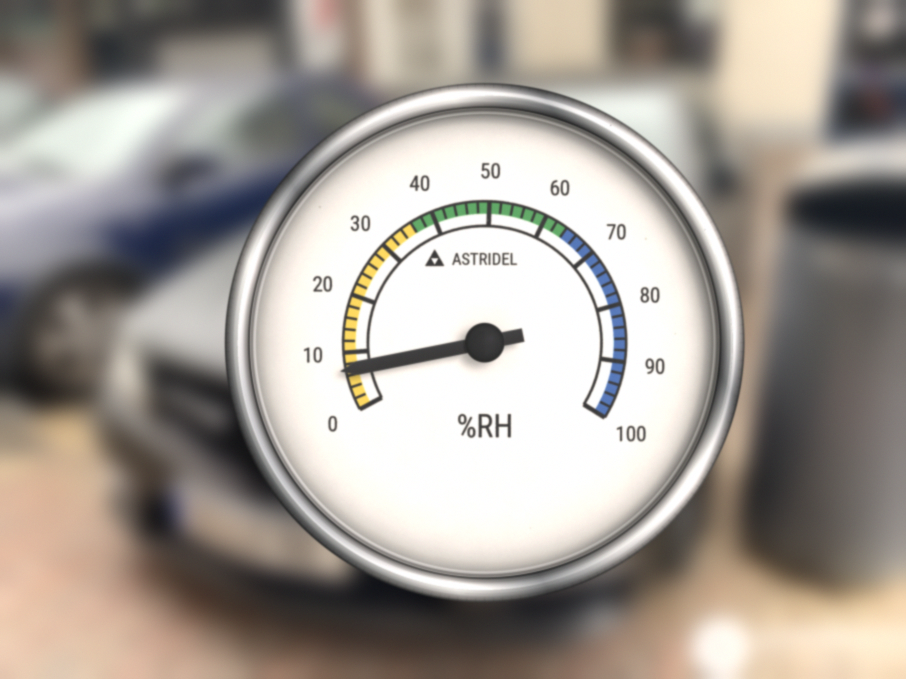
7 %
